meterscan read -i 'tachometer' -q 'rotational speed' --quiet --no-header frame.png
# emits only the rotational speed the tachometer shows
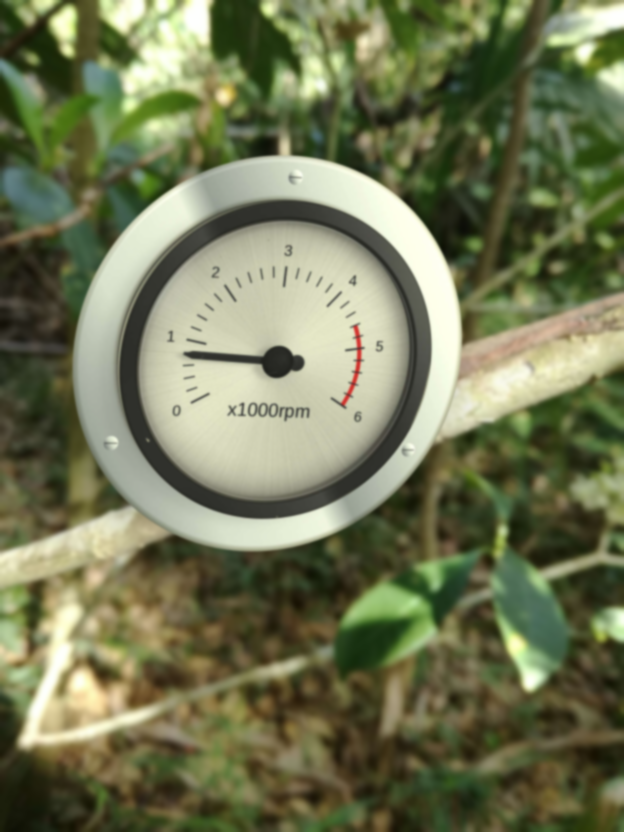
800 rpm
